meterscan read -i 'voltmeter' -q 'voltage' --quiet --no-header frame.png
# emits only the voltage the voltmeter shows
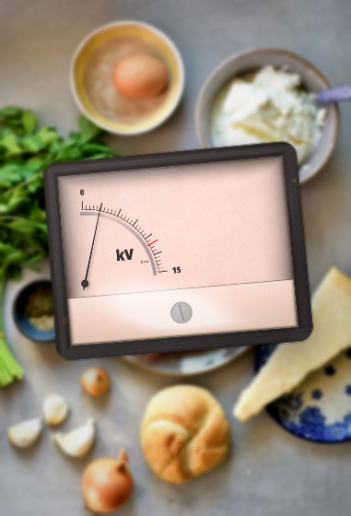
2.5 kV
